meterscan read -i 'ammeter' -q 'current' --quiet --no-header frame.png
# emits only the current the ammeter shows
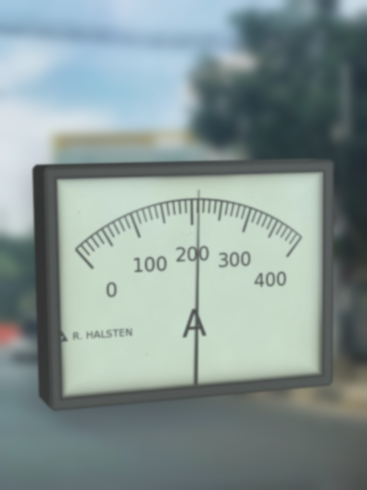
210 A
